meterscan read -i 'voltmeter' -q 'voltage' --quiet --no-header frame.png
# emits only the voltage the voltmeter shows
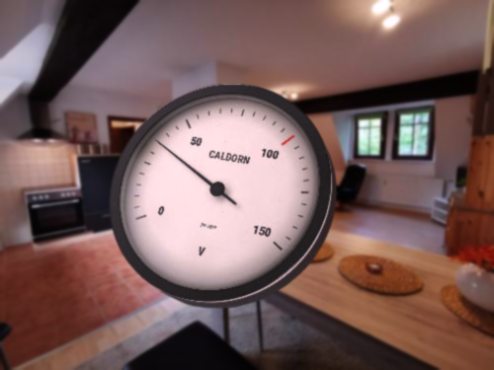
35 V
